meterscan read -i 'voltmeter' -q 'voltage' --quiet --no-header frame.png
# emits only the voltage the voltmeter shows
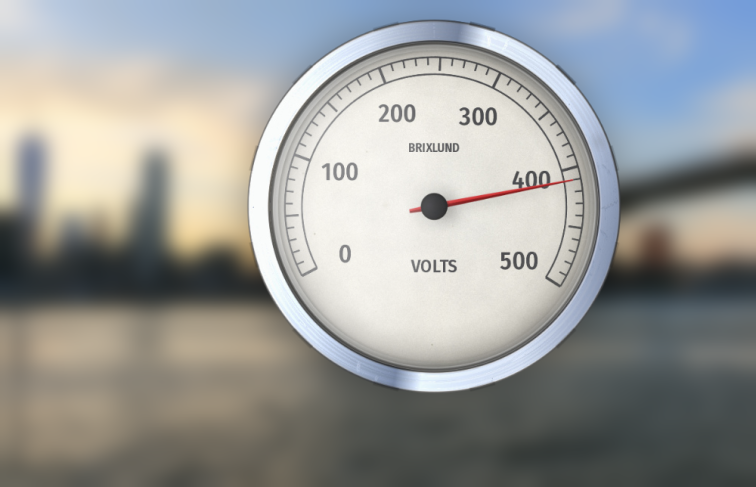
410 V
